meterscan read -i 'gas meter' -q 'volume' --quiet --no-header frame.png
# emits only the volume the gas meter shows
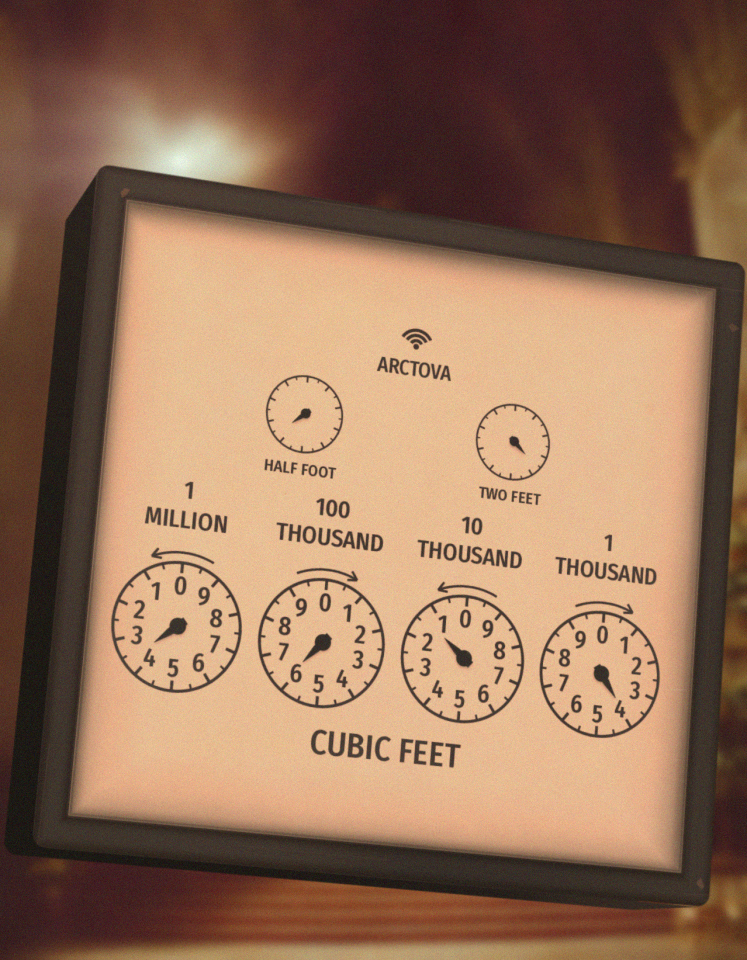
361400 ft³
